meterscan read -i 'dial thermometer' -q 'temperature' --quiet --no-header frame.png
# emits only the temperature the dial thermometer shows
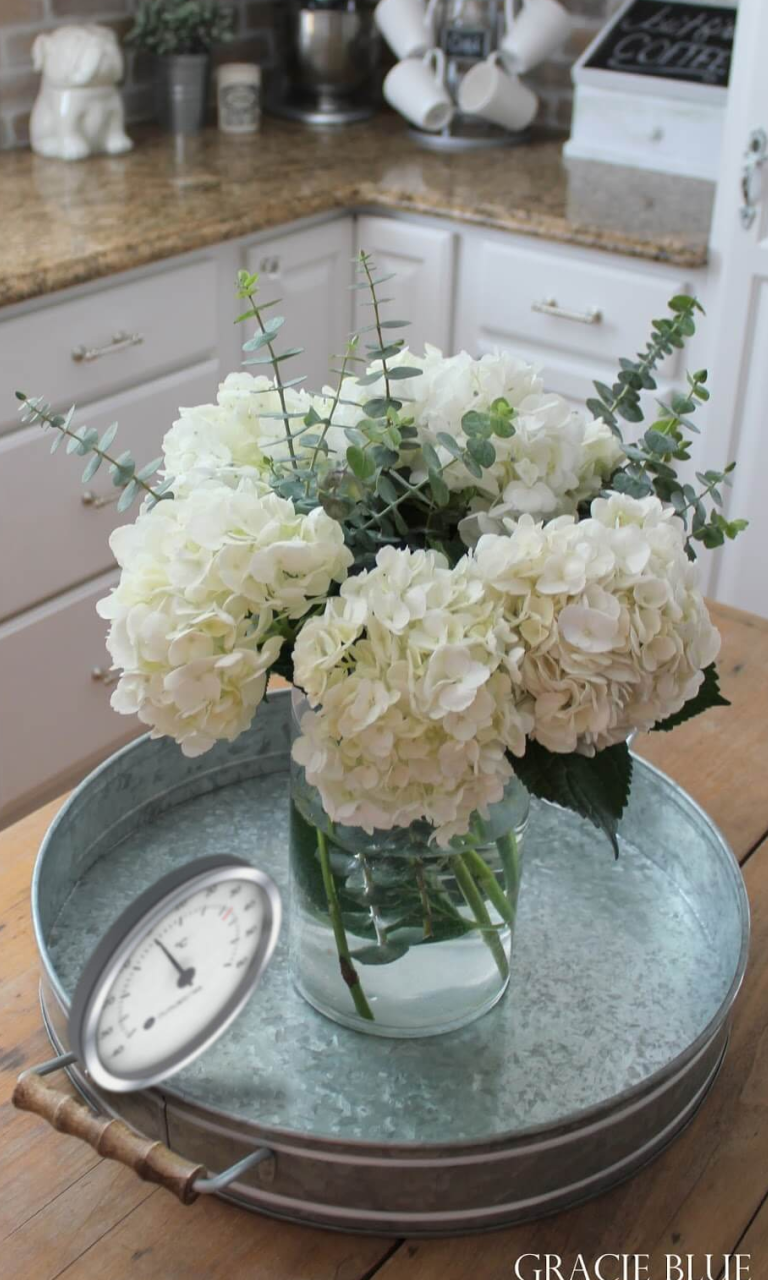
0 °C
